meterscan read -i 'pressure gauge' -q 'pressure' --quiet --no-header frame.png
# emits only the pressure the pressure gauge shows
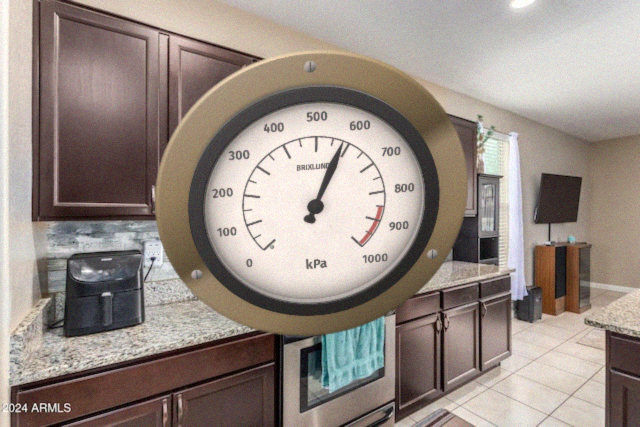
575 kPa
